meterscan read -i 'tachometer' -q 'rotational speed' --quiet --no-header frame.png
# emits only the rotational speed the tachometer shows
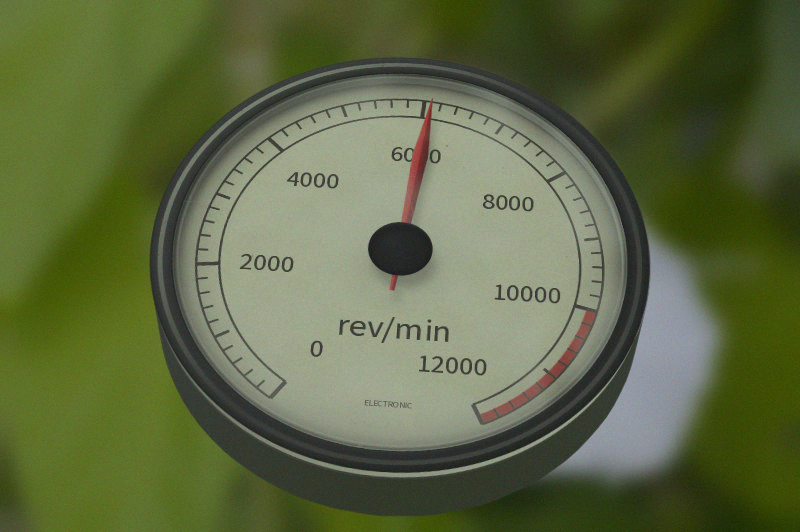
6100 rpm
